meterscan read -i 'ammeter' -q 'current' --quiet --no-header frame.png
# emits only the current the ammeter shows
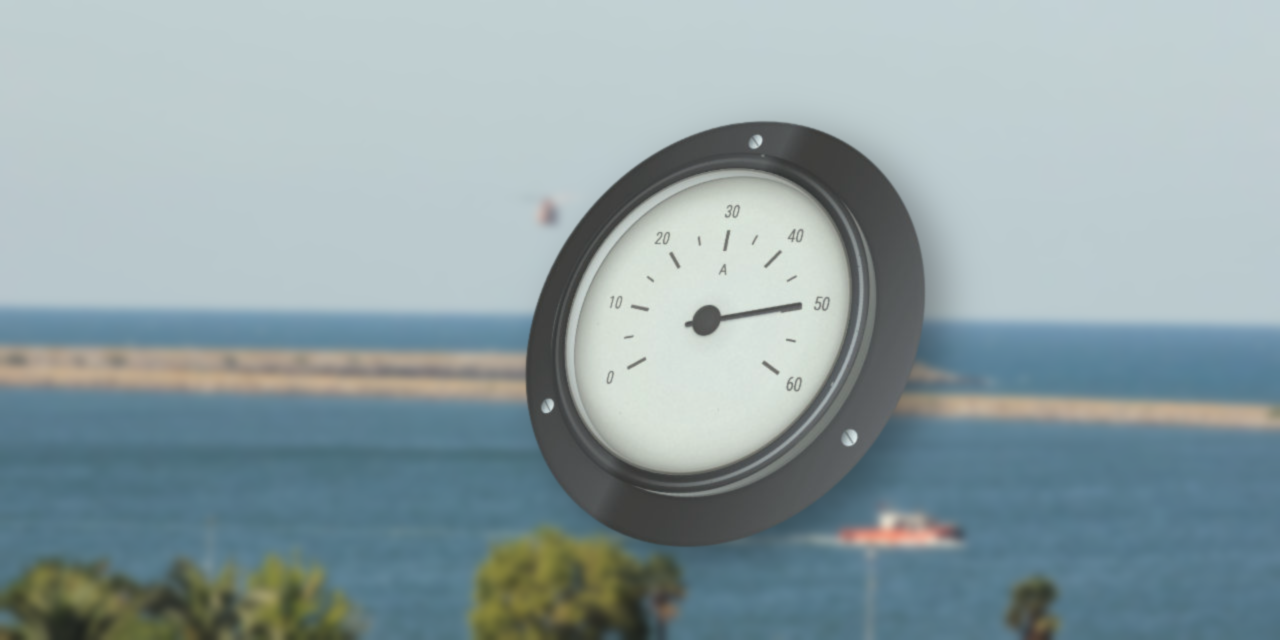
50 A
